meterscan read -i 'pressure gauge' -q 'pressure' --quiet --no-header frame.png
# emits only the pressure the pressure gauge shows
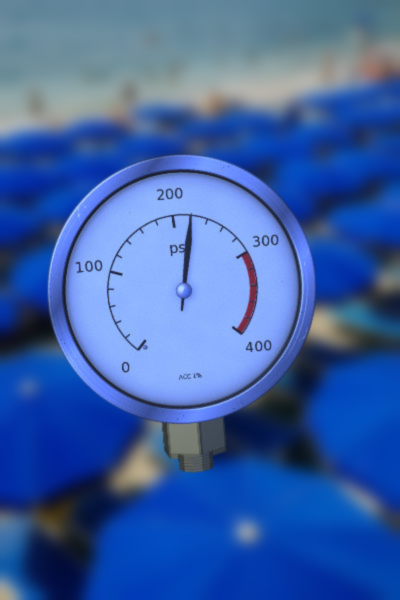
220 psi
